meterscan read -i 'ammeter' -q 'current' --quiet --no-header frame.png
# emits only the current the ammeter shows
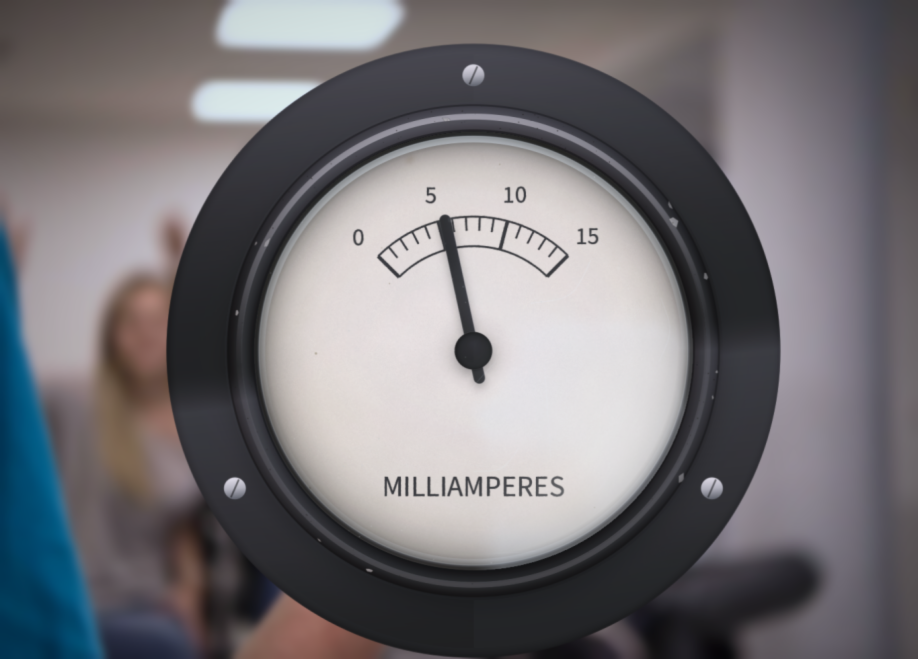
5.5 mA
